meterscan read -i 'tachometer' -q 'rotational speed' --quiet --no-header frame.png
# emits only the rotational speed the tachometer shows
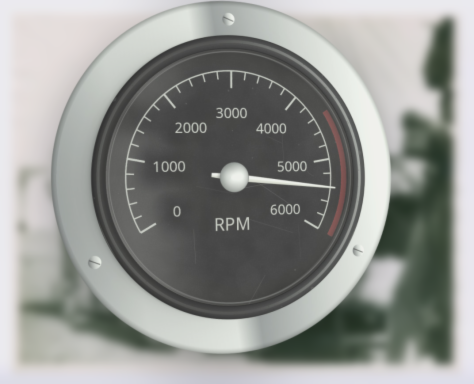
5400 rpm
